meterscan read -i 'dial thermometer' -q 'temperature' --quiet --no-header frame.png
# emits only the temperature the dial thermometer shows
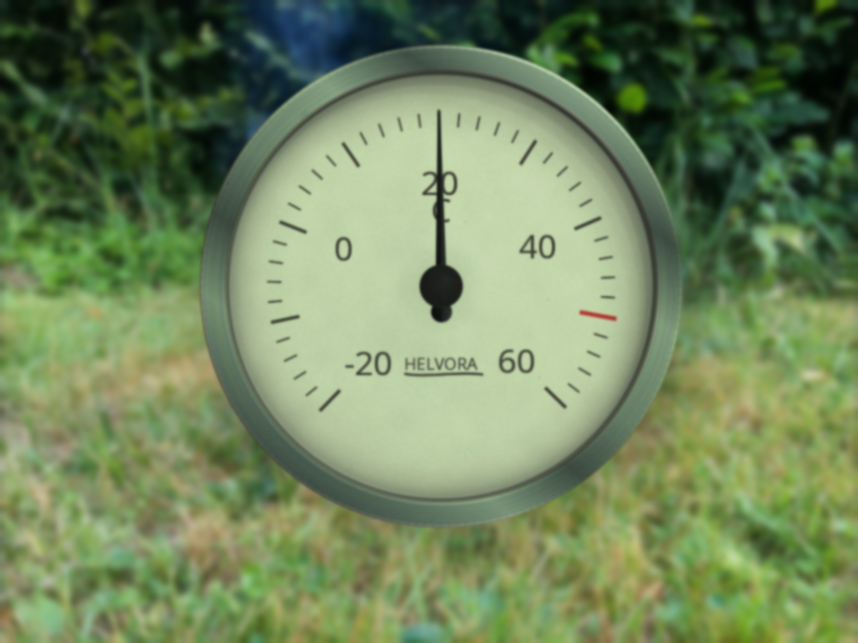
20 °C
